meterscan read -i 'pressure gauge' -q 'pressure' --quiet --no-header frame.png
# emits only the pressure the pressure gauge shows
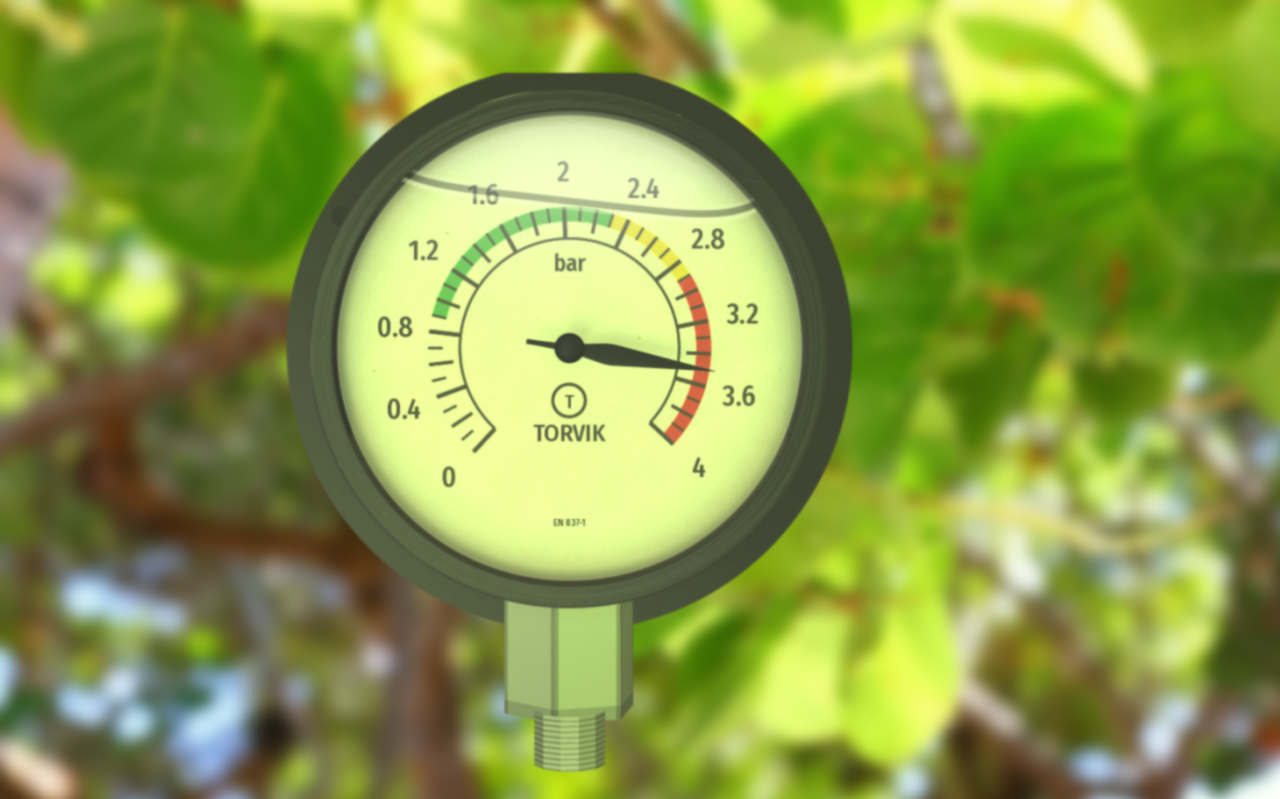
3.5 bar
